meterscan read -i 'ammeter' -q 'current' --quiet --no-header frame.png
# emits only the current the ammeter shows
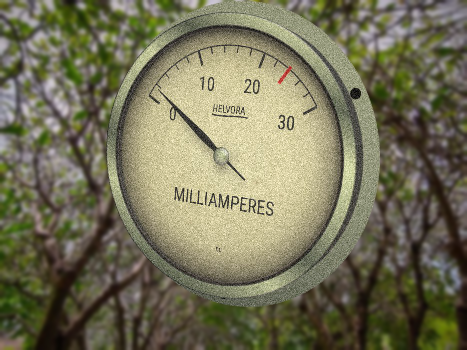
2 mA
